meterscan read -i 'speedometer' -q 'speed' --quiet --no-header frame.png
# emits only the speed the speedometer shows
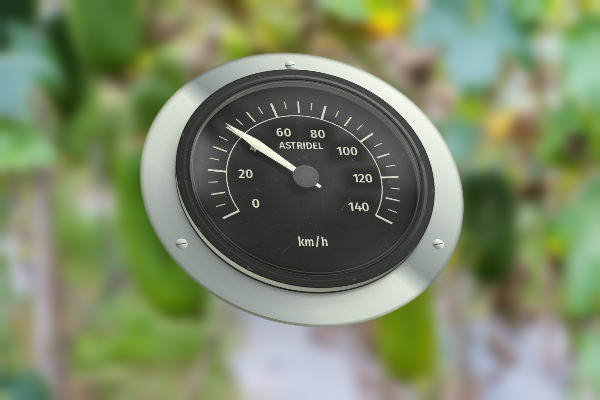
40 km/h
